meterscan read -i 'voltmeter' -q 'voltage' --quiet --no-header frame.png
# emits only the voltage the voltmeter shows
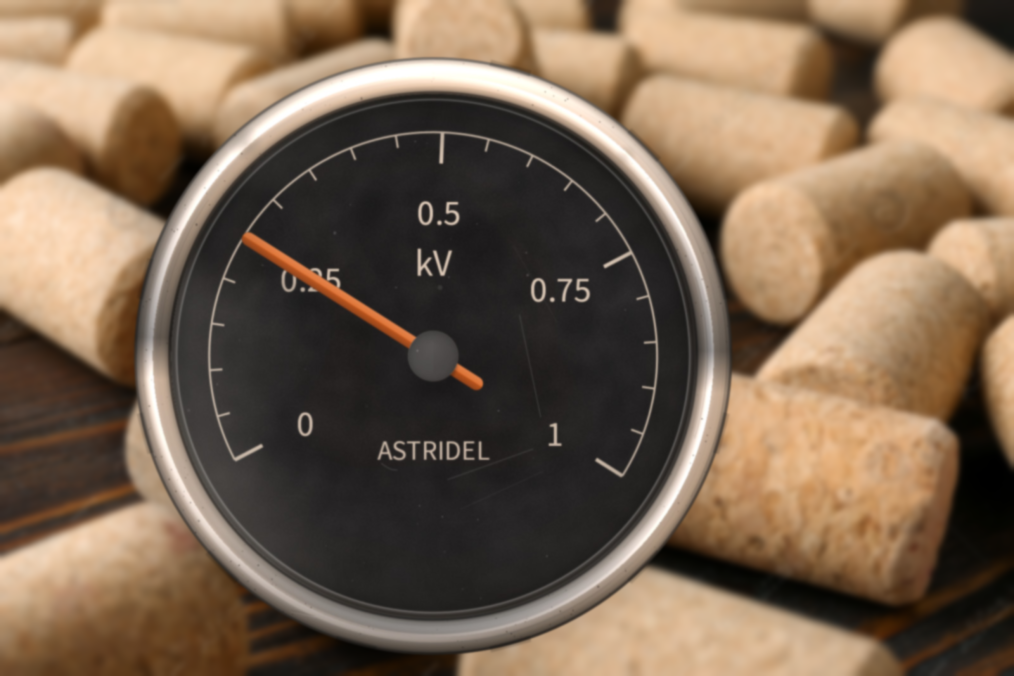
0.25 kV
